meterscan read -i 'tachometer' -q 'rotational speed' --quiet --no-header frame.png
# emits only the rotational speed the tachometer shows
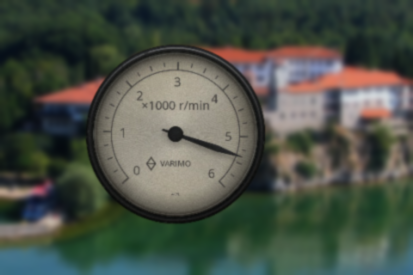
5375 rpm
